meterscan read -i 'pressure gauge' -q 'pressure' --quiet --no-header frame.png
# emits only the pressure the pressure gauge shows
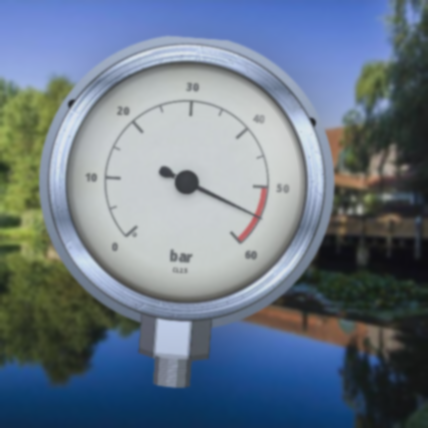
55 bar
